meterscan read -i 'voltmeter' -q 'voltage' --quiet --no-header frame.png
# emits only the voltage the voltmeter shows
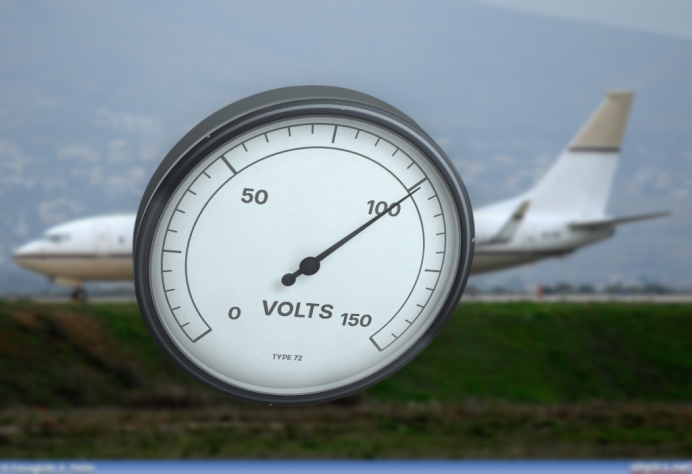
100 V
